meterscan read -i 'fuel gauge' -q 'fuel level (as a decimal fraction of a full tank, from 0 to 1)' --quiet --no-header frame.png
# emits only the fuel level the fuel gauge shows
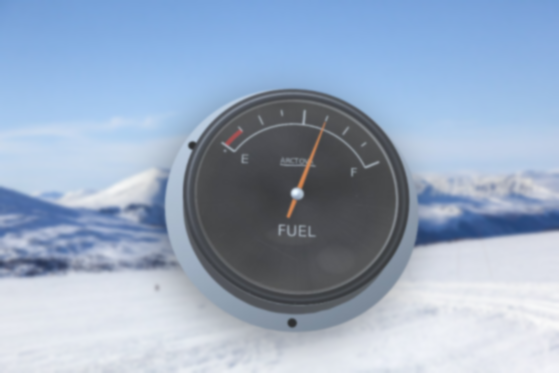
0.625
